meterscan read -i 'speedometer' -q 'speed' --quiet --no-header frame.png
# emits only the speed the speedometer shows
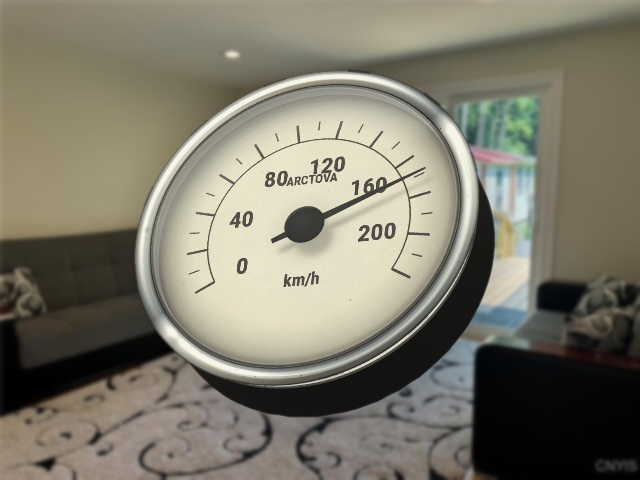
170 km/h
